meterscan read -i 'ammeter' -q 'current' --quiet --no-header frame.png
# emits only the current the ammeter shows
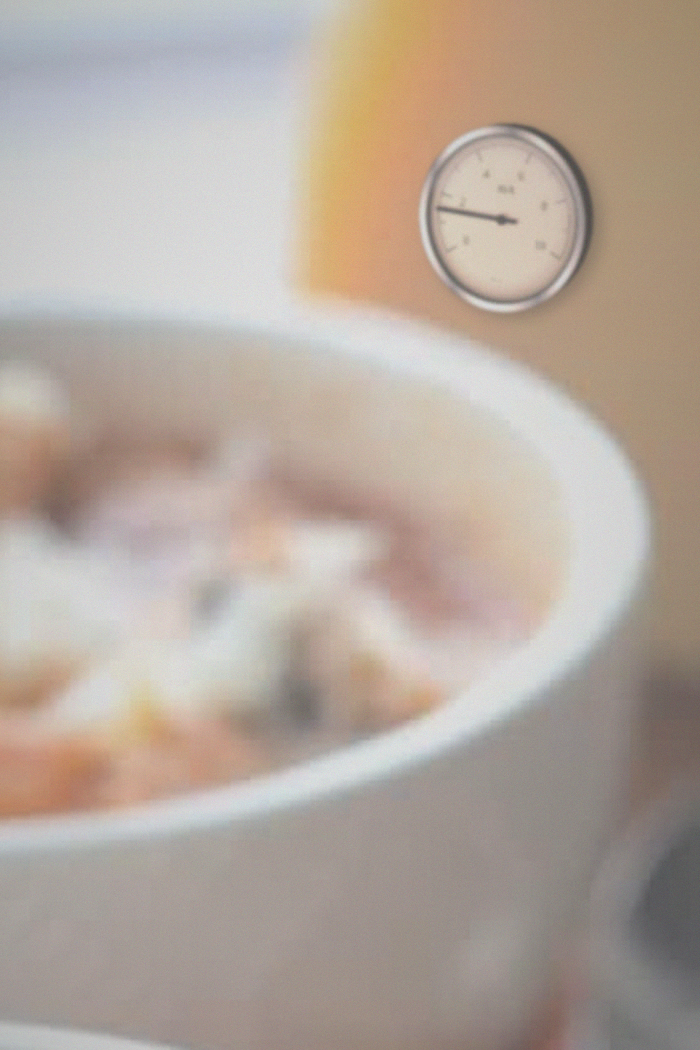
1.5 mA
